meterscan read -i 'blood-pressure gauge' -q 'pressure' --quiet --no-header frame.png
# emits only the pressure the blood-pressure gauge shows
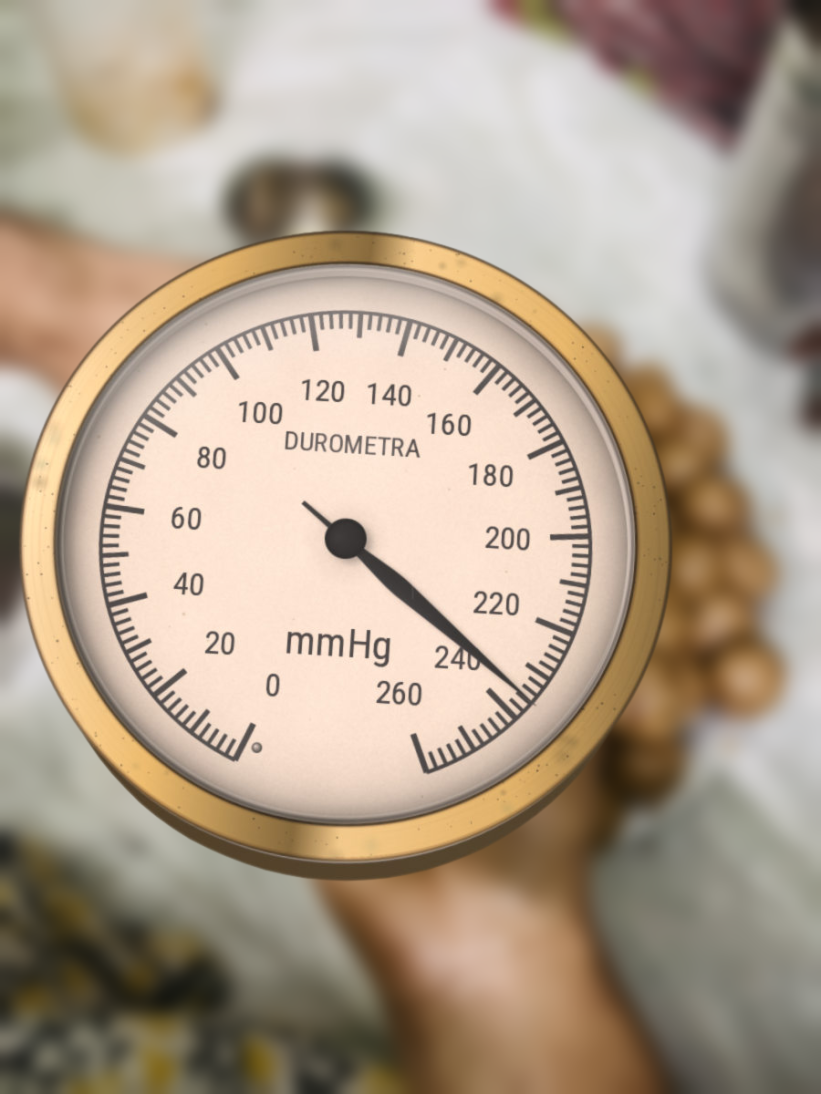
236 mmHg
